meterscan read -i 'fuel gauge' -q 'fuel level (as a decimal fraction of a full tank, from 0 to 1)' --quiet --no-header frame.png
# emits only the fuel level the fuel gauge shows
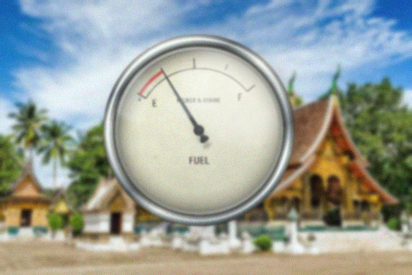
0.25
